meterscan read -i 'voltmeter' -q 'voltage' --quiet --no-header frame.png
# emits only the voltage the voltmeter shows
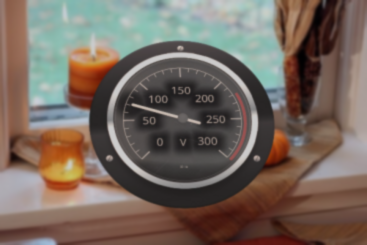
70 V
